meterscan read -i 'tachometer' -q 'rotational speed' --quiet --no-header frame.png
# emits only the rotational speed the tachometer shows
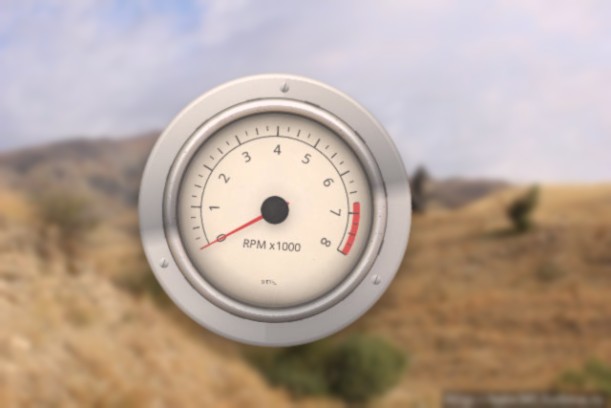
0 rpm
